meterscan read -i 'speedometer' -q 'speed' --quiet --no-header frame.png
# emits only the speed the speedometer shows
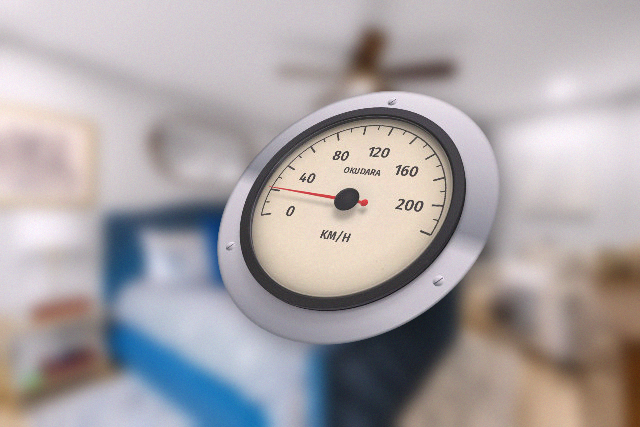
20 km/h
